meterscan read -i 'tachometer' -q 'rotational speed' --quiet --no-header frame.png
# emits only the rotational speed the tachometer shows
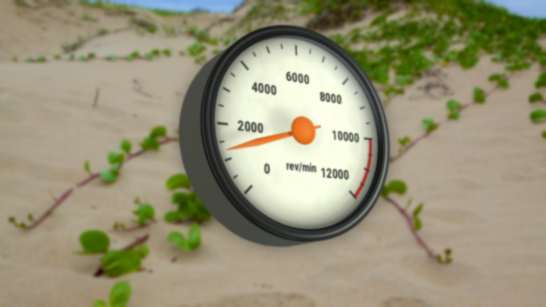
1250 rpm
